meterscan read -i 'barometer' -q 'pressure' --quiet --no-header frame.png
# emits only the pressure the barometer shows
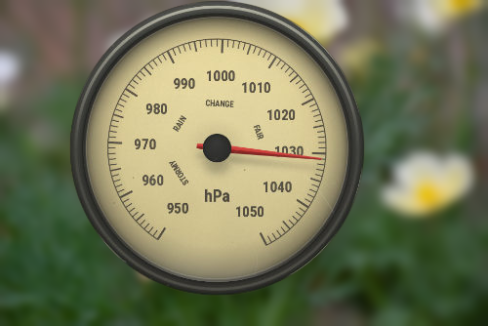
1031 hPa
